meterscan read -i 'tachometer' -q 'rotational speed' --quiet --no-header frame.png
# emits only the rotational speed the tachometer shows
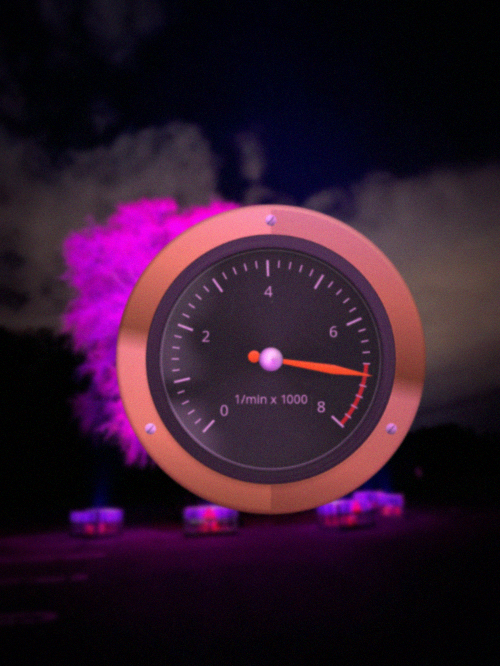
7000 rpm
